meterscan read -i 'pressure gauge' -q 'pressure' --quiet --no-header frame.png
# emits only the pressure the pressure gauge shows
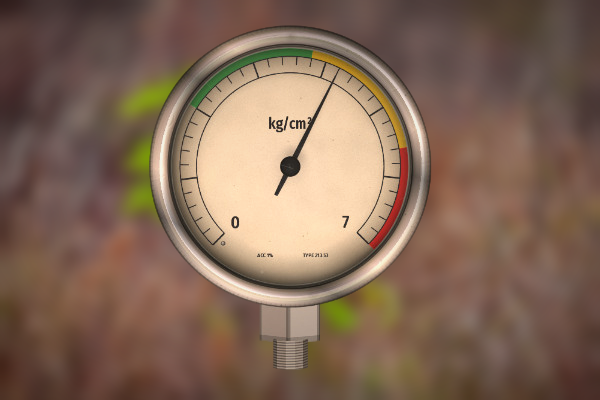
4.2 kg/cm²
